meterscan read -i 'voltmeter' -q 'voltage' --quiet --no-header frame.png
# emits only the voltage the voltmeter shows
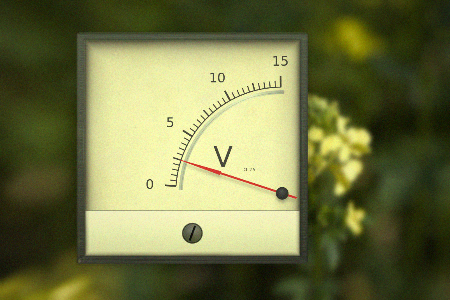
2.5 V
